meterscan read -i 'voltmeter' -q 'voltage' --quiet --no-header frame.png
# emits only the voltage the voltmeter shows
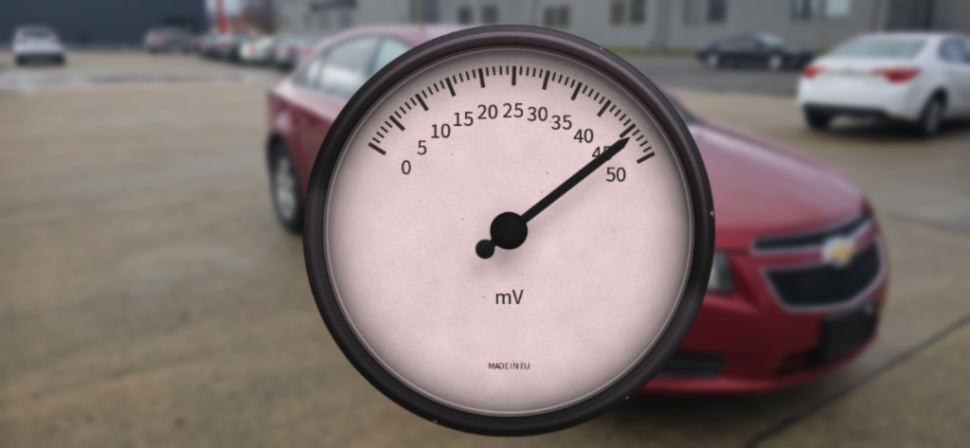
46 mV
